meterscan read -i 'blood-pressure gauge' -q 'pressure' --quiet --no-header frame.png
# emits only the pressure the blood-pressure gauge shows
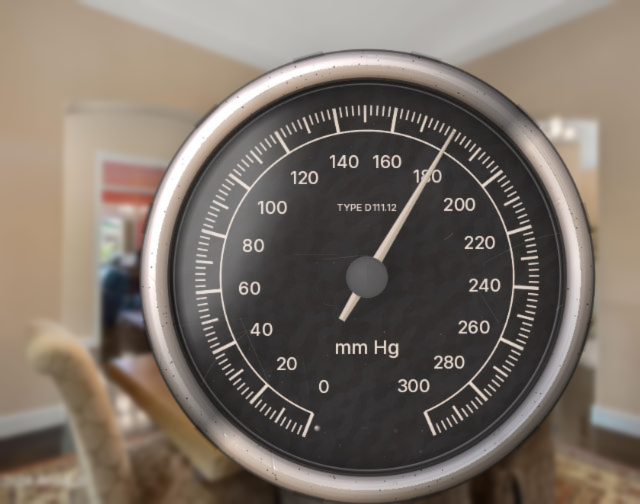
180 mmHg
